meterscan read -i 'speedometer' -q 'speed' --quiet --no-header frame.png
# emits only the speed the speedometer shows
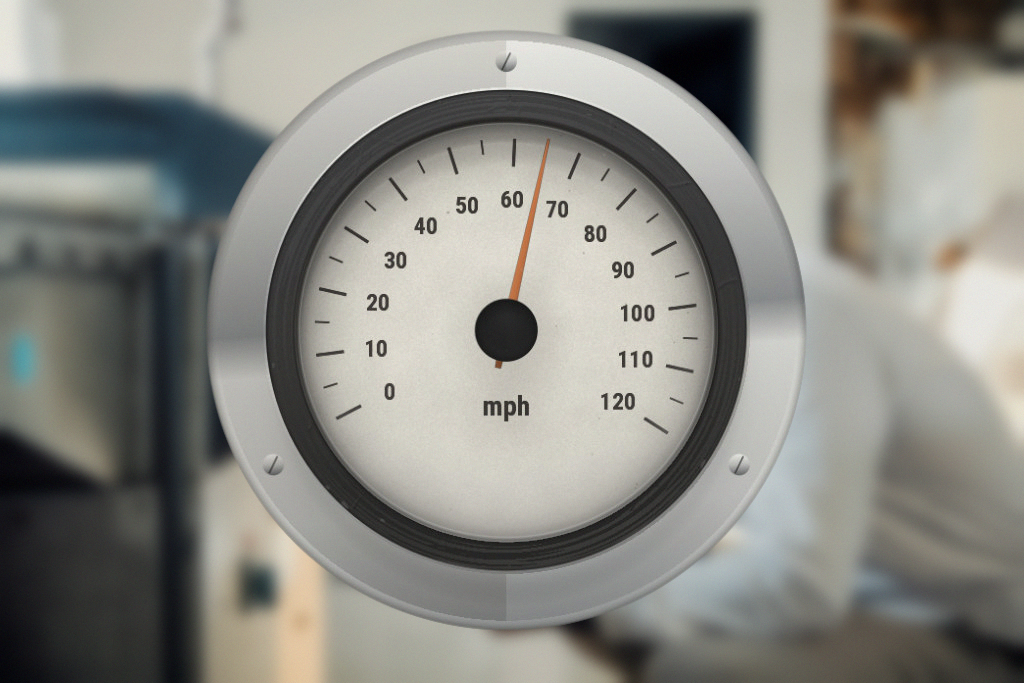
65 mph
